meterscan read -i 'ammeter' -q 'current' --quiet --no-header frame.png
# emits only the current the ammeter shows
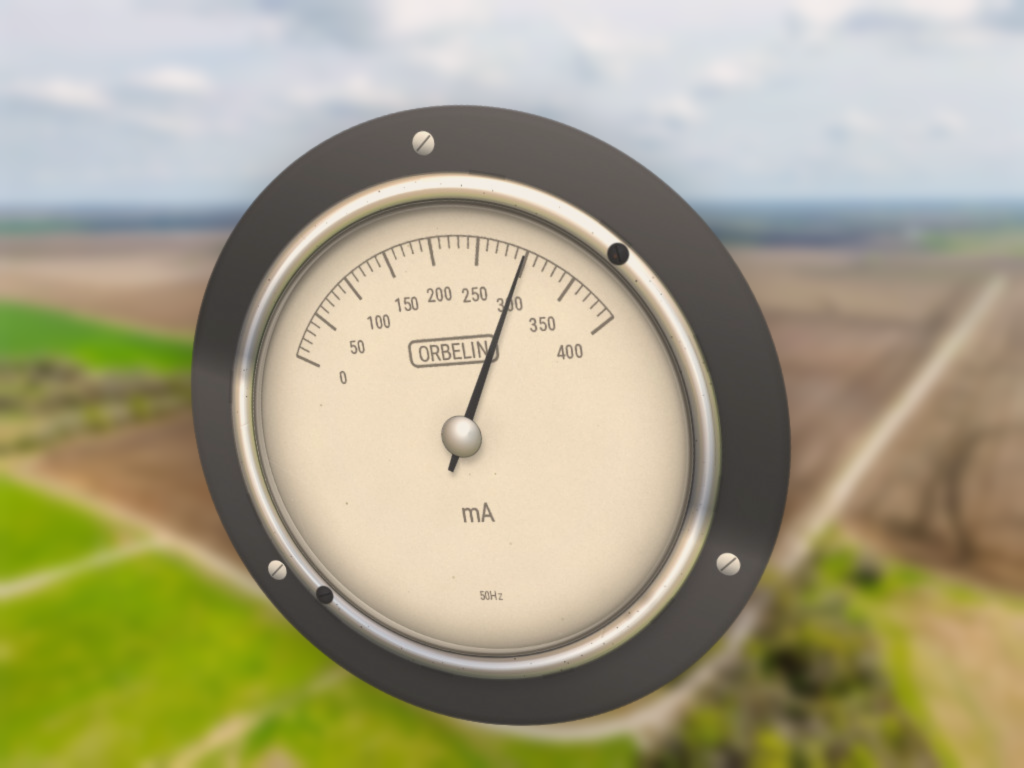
300 mA
